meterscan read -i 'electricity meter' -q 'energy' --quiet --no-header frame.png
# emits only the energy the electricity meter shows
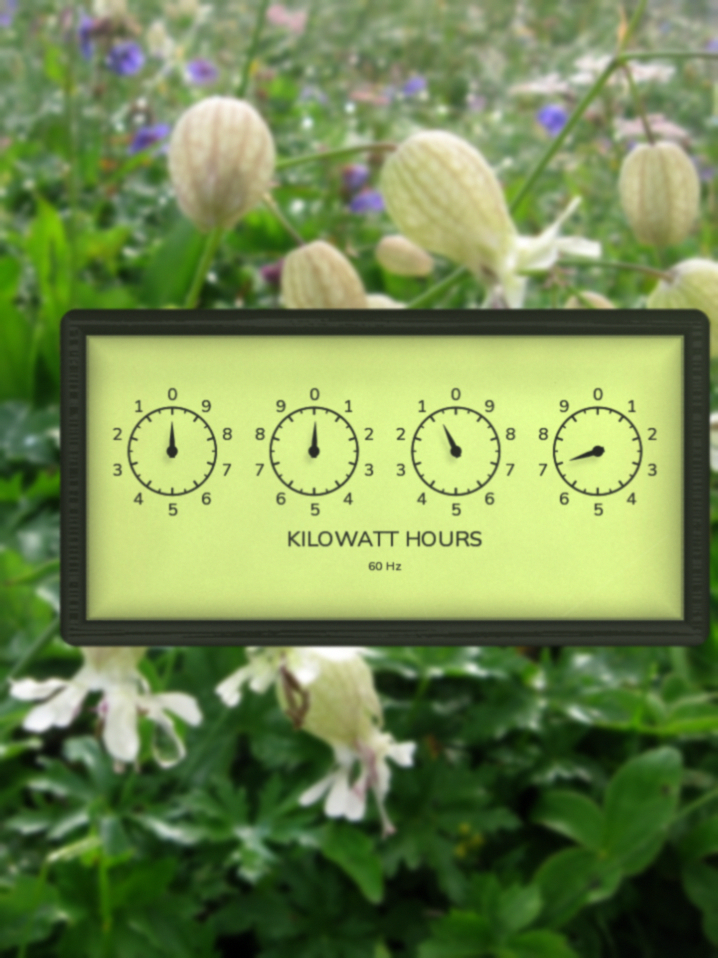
7 kWh
